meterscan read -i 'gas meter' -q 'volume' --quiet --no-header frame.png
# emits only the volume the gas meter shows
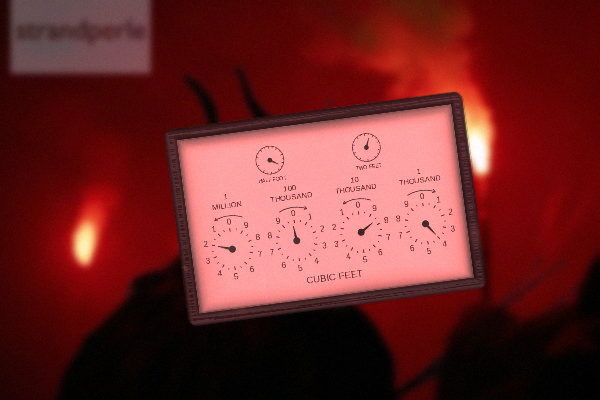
198400 ft³
